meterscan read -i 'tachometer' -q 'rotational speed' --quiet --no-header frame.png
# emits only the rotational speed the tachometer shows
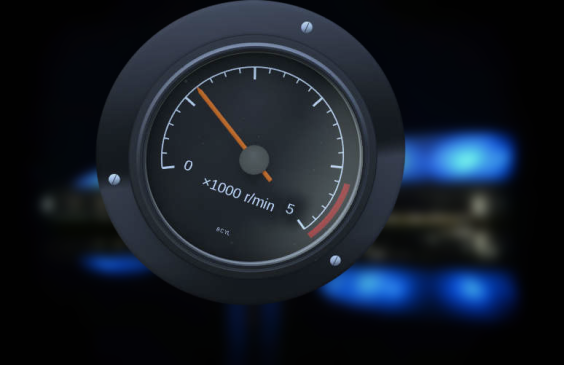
1200 rpm
